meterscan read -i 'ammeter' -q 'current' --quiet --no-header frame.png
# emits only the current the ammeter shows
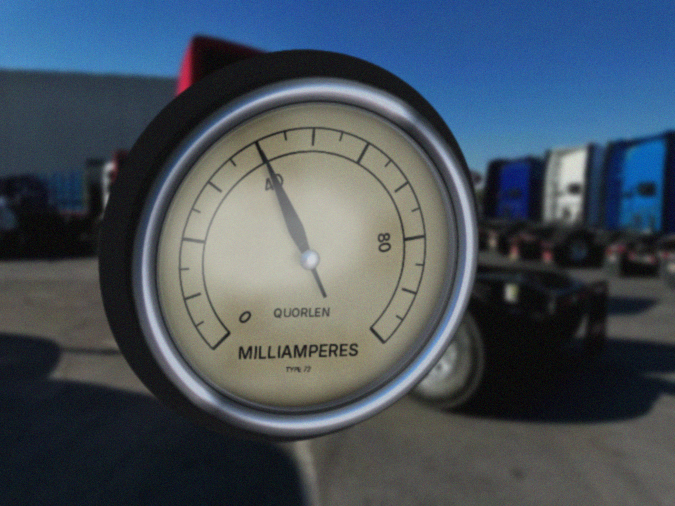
40 mA
